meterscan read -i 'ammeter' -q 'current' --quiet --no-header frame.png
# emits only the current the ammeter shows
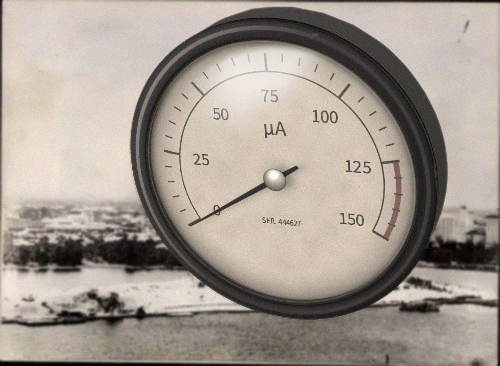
0 µA
